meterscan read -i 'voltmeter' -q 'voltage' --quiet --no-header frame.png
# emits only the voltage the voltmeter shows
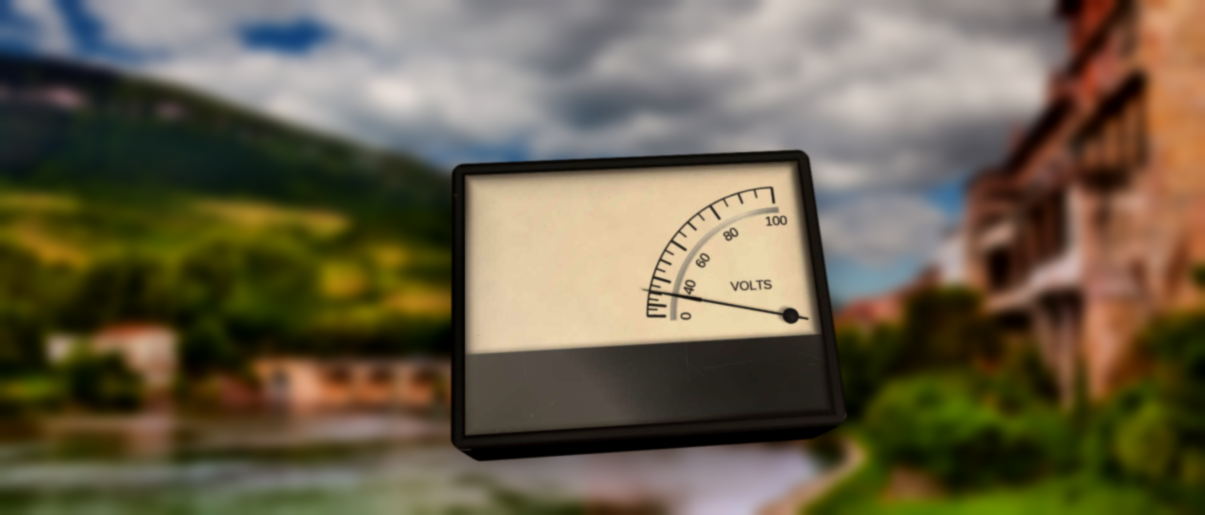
30 V
